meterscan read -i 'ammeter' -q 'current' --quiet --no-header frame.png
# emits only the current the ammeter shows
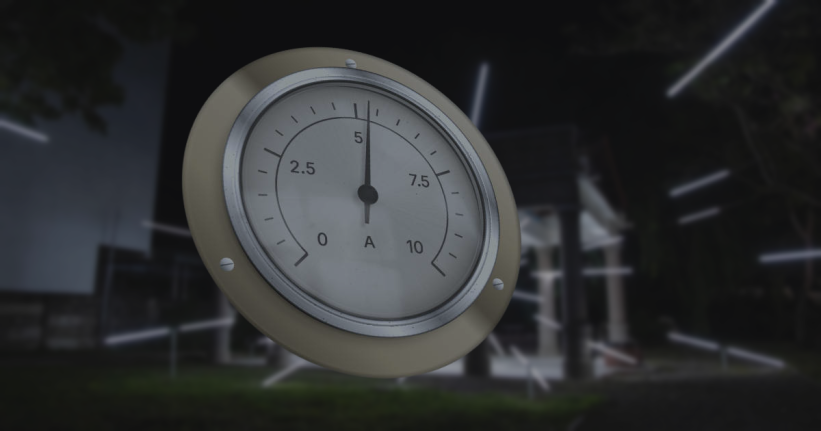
5.25 A
